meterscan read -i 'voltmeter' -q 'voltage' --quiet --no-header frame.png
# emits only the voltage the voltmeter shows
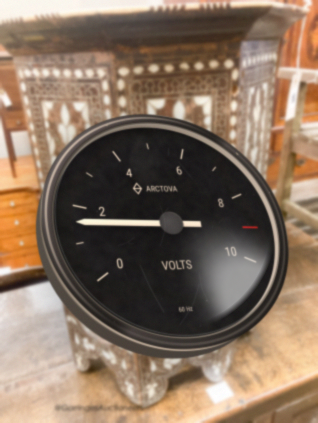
1.5 V
